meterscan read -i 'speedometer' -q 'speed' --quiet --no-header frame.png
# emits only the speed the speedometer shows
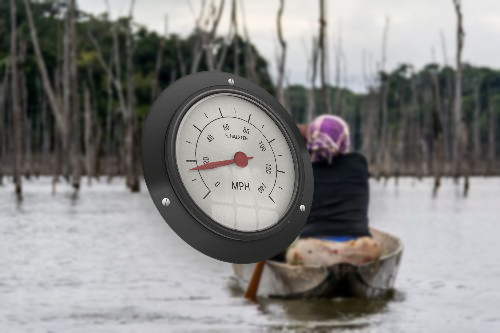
15 mph
